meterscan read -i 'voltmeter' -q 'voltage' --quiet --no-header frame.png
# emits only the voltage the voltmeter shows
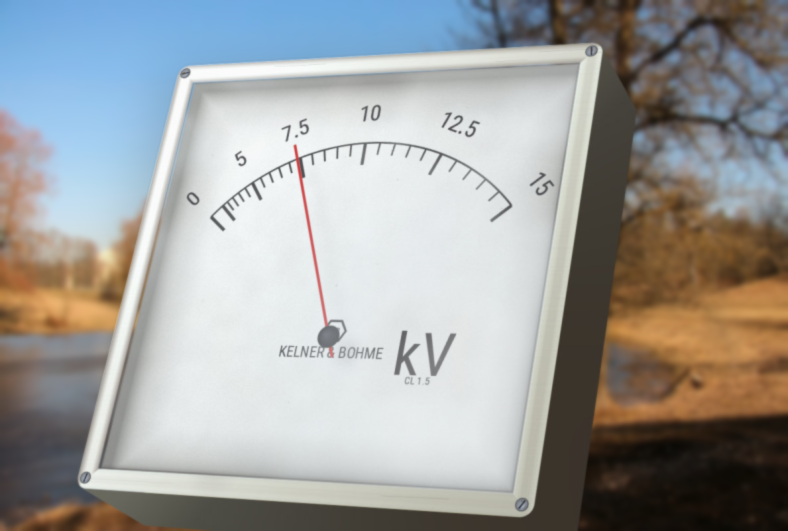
7.5 kV
